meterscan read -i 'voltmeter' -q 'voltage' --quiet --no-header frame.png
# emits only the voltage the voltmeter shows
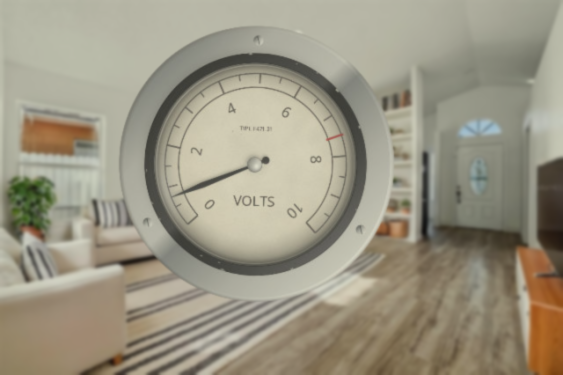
0.75 V
